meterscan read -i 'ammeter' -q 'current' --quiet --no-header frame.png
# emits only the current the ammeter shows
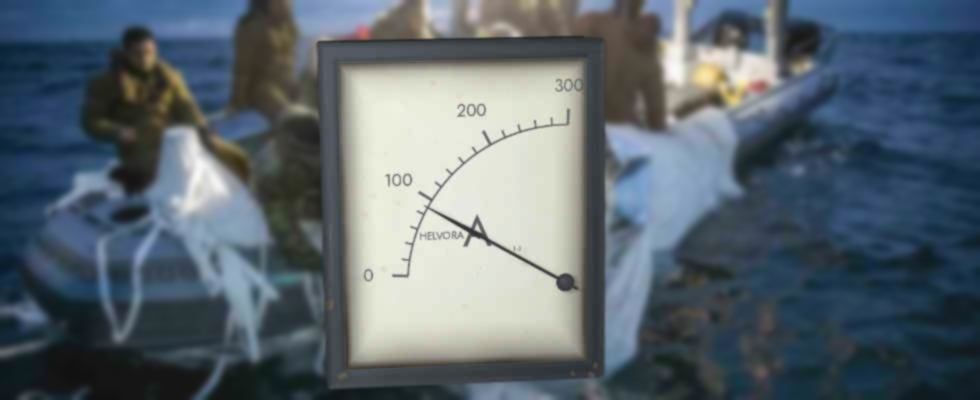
90 A
